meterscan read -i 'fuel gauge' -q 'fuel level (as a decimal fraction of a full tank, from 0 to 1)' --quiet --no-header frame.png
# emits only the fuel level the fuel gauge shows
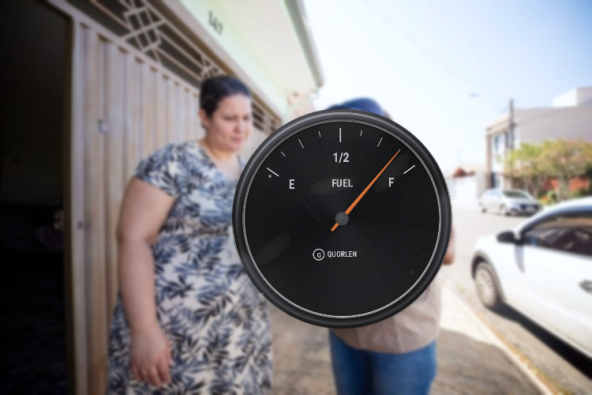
0.875
